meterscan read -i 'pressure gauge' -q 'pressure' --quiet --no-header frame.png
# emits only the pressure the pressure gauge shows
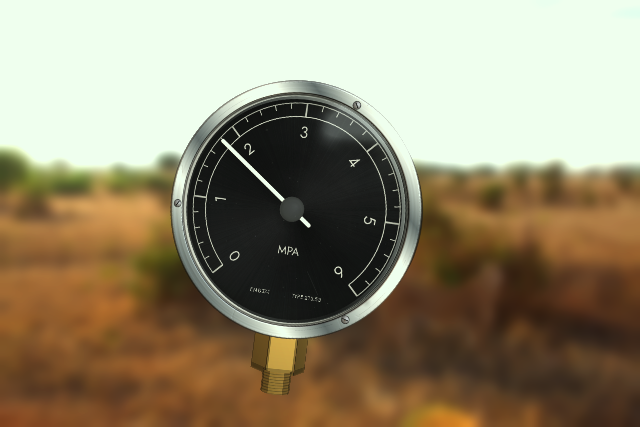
1.8 MPa
